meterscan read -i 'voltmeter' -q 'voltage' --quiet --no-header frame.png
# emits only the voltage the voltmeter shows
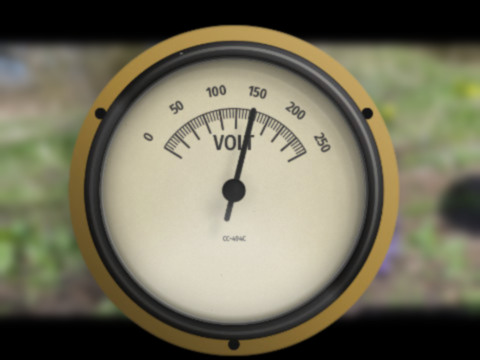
150 V
